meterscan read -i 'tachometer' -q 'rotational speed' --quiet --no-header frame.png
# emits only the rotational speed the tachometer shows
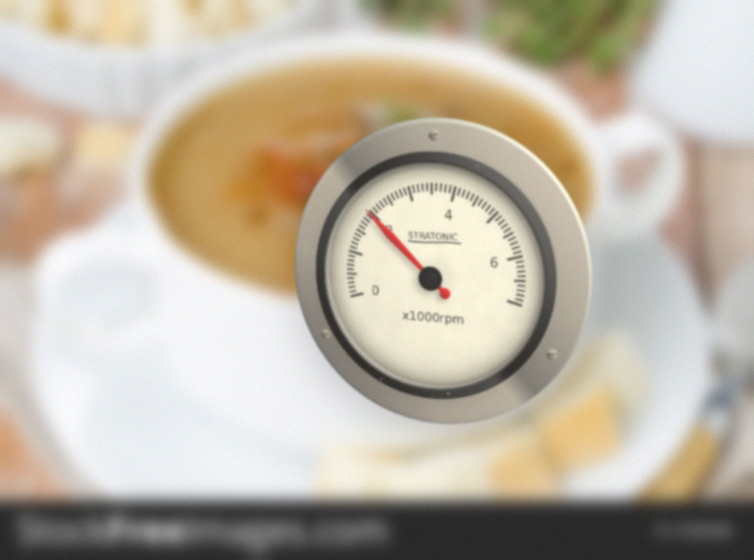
2000 rpm
